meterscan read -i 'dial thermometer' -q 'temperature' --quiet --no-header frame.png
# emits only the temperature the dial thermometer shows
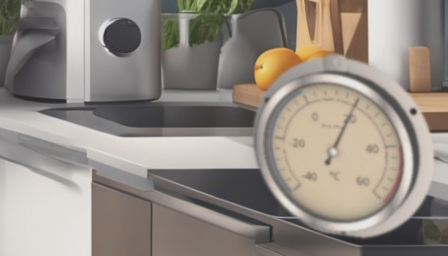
20 °C
